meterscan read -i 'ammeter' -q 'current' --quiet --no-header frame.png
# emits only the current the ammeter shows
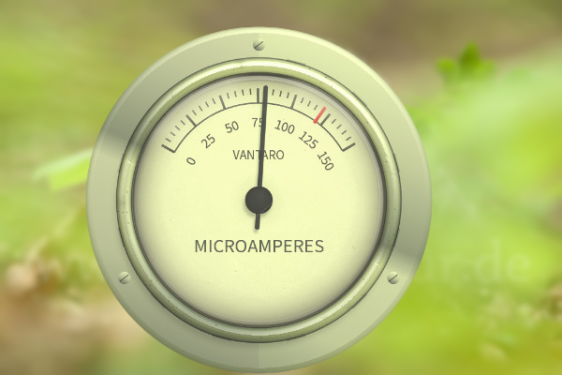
80 µA
